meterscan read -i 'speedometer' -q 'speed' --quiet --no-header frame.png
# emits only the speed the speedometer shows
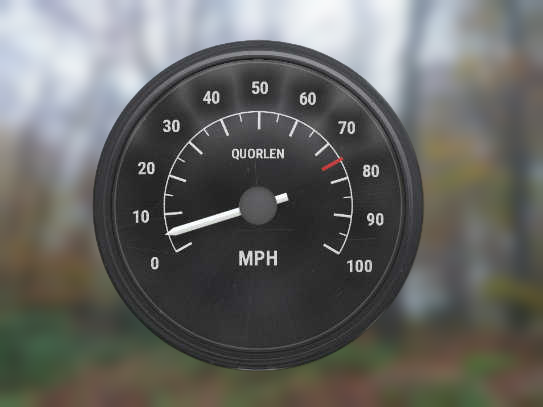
5 mph
